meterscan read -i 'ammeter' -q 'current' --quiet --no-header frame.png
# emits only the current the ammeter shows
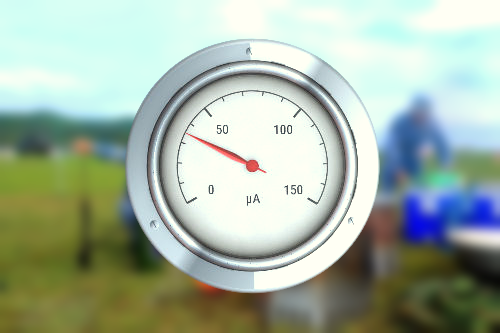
35 µA
